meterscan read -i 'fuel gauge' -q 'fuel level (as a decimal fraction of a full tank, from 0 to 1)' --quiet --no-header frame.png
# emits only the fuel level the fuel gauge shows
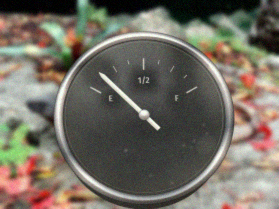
0.125
